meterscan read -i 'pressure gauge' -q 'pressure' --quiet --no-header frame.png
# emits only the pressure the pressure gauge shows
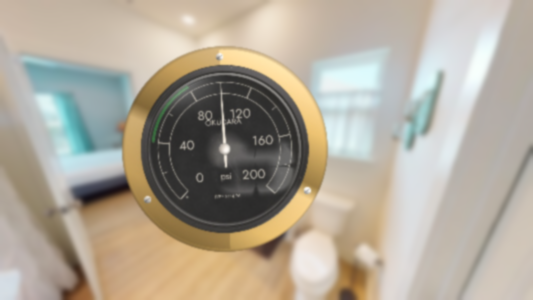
100 psi
